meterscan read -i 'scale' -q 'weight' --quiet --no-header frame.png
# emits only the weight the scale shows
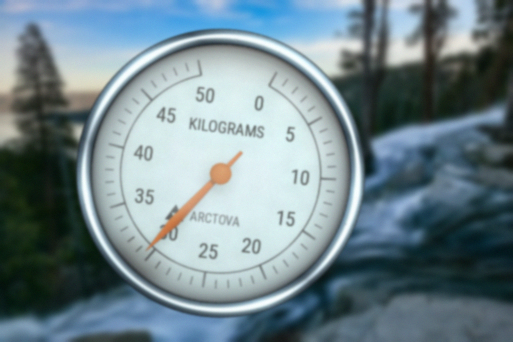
30.5 kg
